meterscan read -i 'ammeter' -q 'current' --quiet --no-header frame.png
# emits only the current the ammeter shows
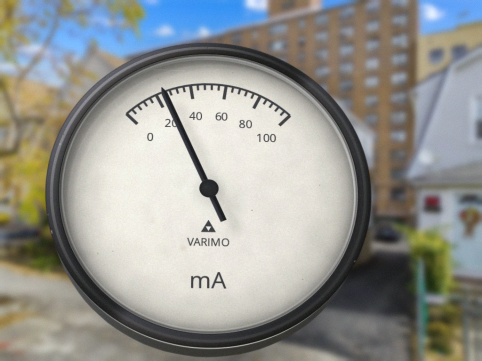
24 mA
